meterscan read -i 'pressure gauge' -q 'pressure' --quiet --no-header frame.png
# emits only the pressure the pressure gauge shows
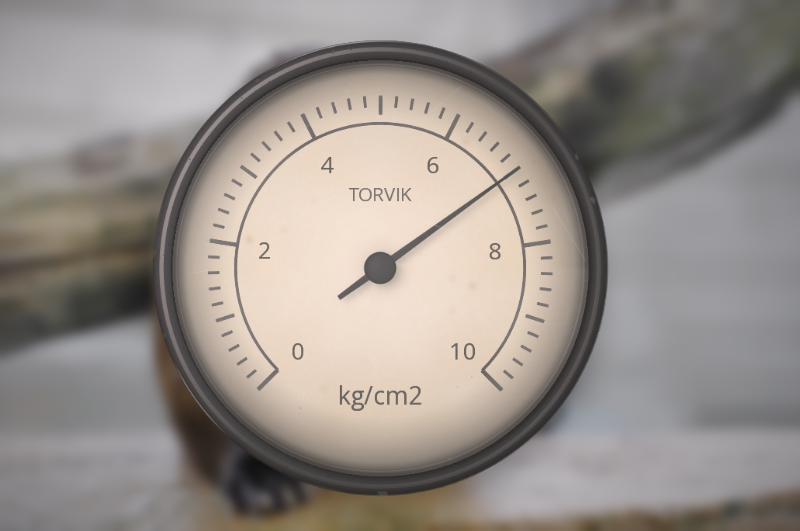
7 kg/cm²
